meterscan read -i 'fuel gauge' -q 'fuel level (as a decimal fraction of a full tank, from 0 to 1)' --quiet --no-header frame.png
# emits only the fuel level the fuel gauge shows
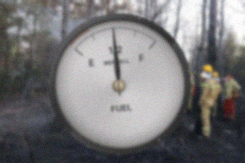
0.5
